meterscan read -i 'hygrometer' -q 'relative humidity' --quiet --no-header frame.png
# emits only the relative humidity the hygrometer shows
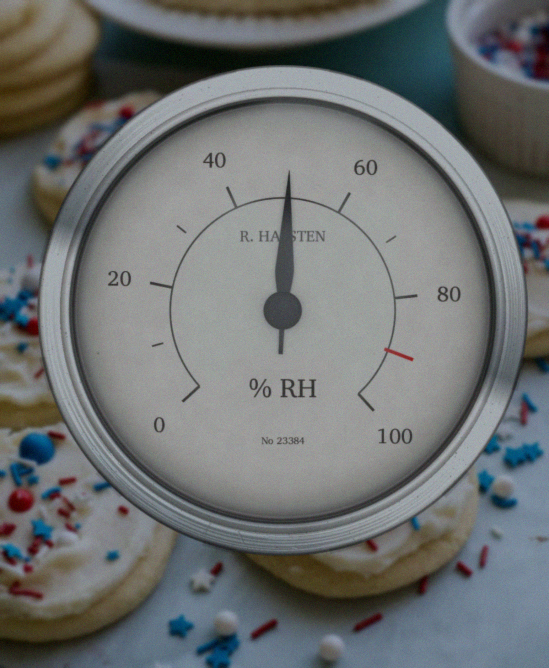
50 %
